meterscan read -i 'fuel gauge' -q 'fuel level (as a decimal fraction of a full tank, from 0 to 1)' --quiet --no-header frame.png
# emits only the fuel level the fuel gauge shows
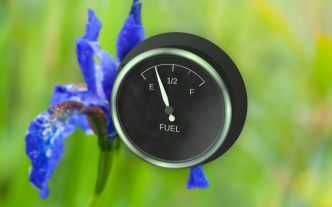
0.25
